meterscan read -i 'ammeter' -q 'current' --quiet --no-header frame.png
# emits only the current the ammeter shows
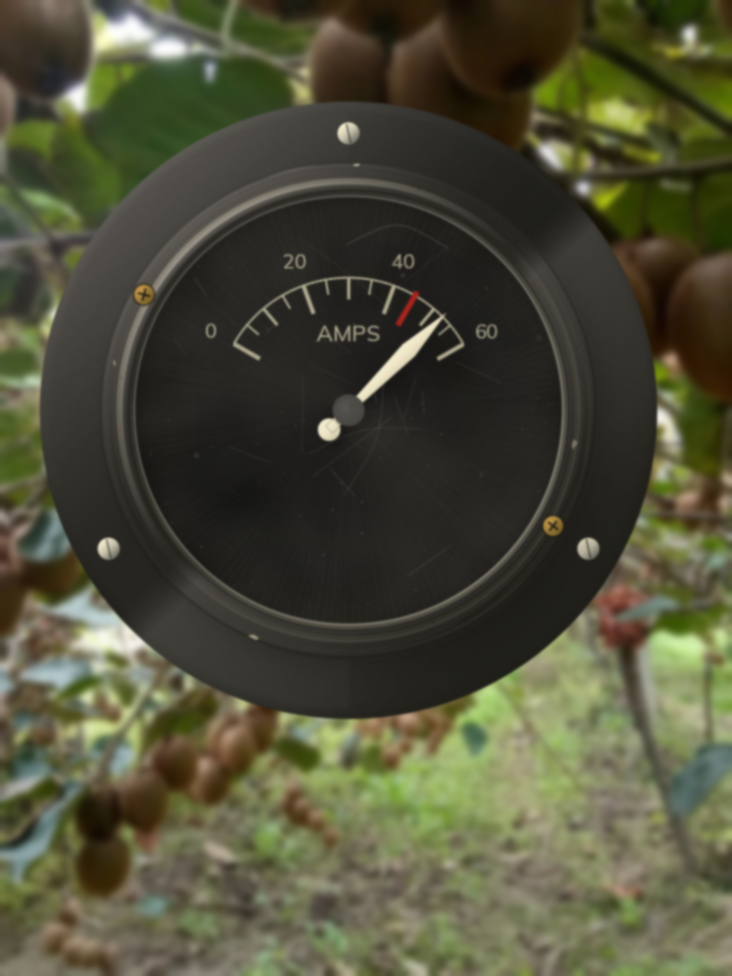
52.5 A
